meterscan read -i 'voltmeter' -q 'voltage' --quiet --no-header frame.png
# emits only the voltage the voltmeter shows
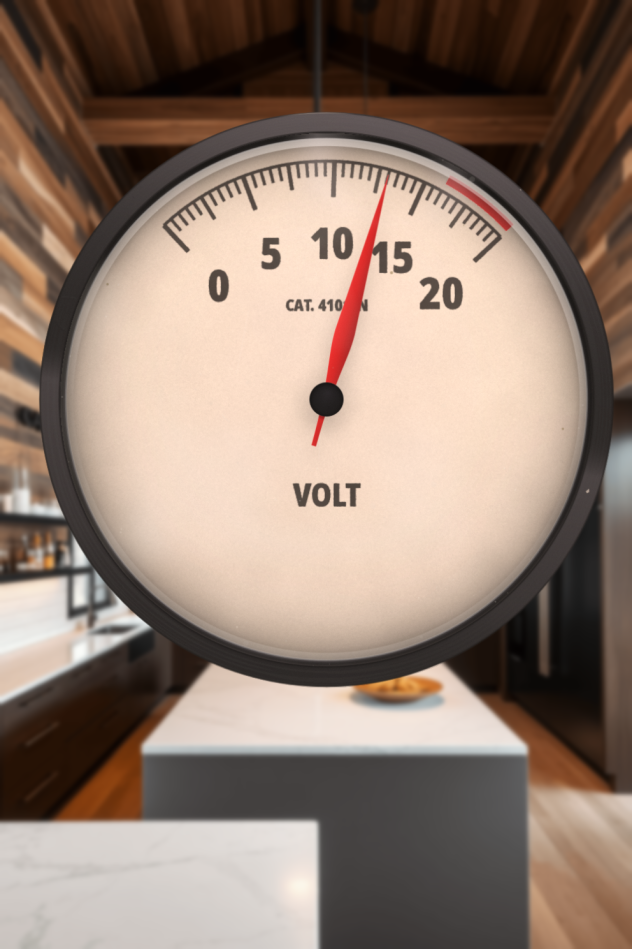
13 V
